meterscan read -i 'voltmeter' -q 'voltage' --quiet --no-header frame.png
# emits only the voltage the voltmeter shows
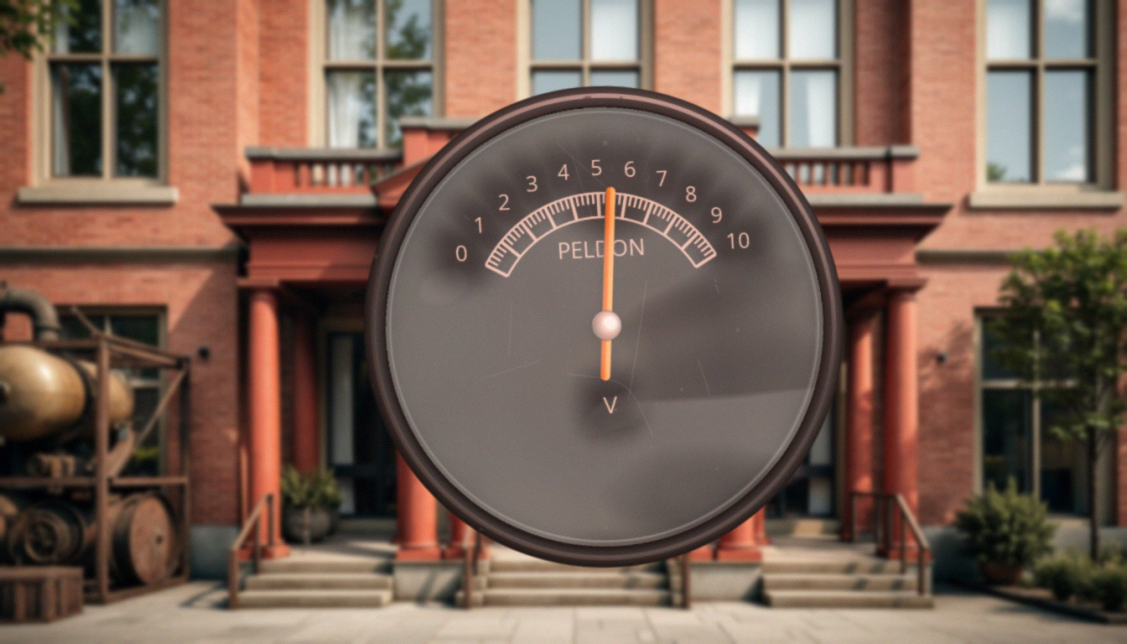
5.4 V
